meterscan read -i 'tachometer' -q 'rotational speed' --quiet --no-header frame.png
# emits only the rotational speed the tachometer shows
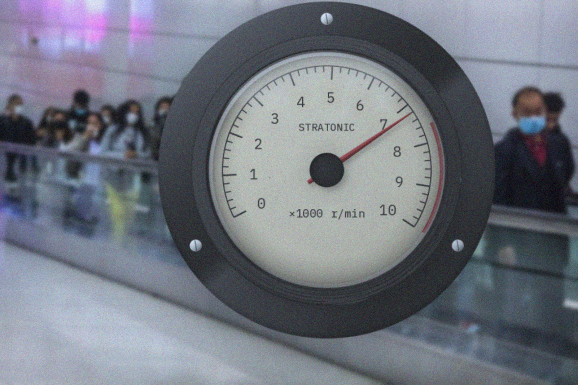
7200 rpm
